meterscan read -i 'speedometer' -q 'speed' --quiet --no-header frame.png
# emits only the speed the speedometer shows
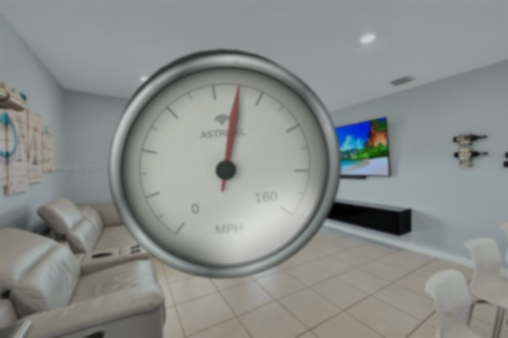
90 mph
